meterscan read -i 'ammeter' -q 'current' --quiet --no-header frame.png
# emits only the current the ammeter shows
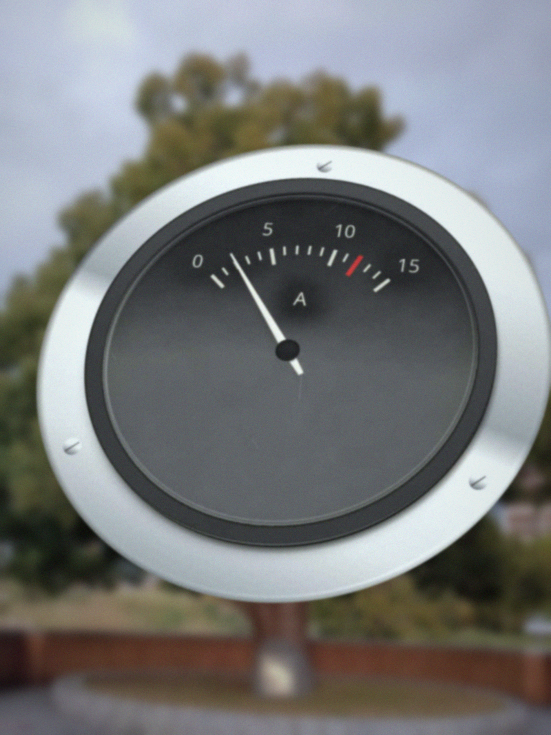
2 A
